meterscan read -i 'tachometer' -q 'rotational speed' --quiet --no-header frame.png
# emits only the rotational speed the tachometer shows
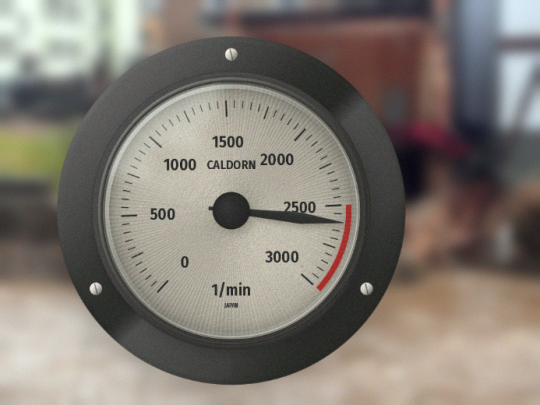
2600 rpm
